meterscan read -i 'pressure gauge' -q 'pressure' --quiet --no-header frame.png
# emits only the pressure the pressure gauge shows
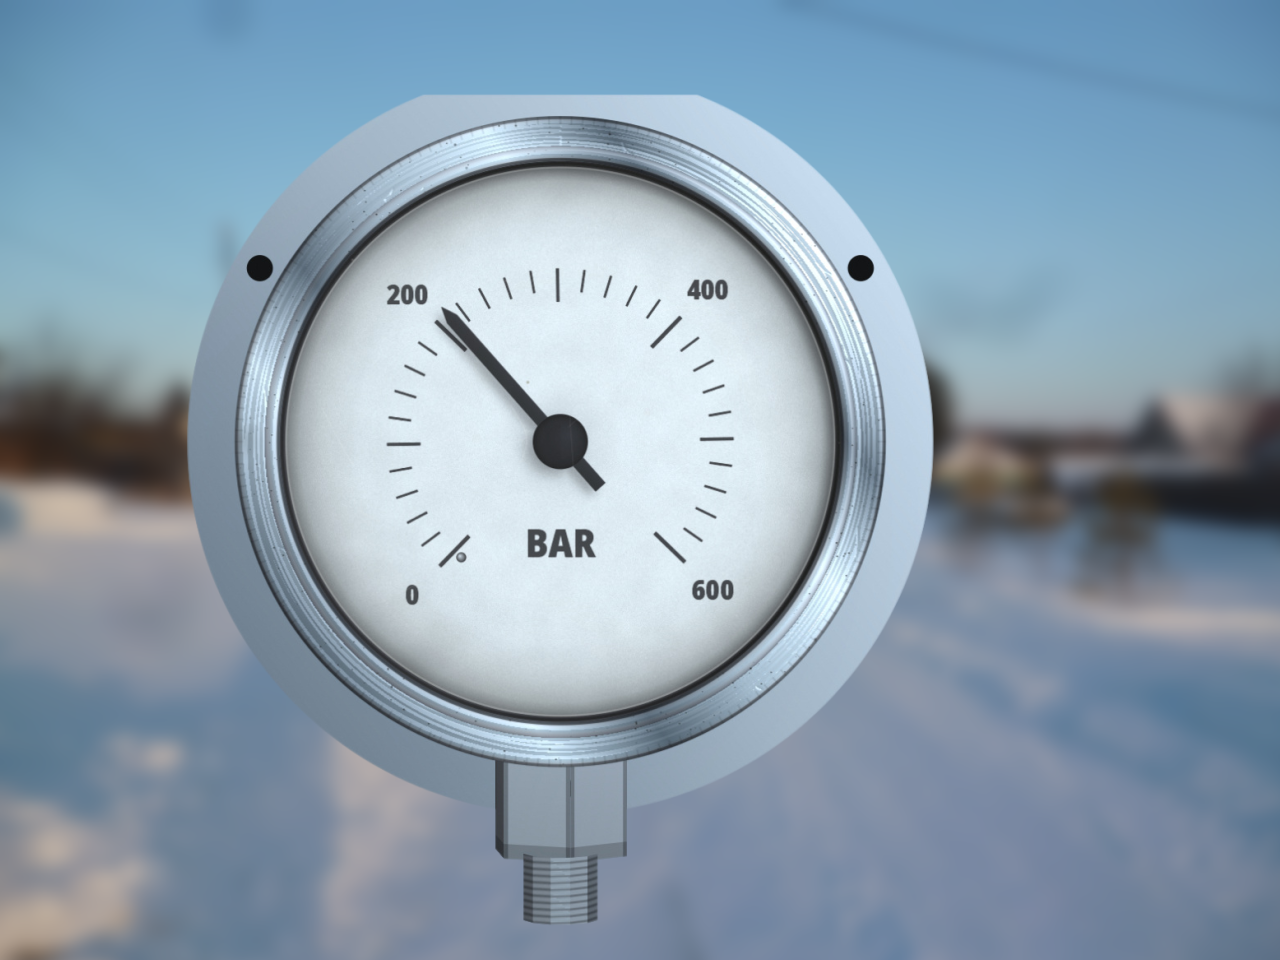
210 bar
